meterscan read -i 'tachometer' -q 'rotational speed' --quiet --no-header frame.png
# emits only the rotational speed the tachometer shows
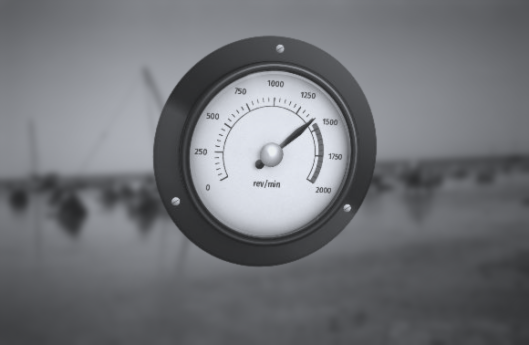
1400 rpm
